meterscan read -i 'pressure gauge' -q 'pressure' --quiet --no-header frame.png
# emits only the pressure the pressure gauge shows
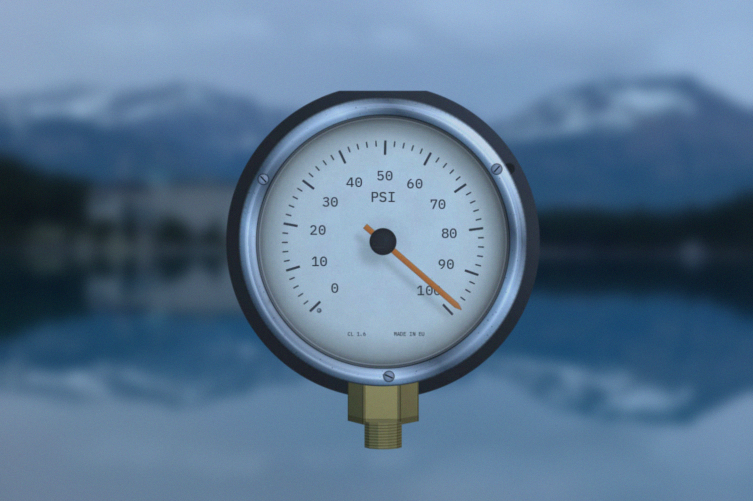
98 psi
